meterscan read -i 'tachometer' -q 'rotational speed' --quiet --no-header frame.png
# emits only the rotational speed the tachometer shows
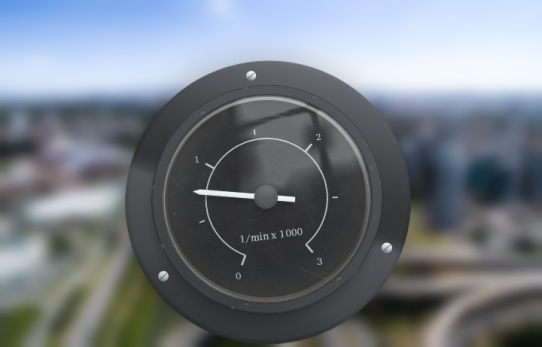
750 rpm
